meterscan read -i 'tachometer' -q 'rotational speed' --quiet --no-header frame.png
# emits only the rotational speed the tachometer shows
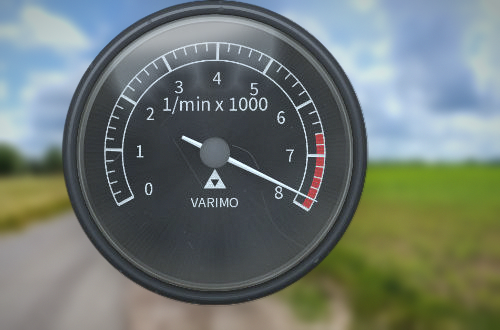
7800 rpm
